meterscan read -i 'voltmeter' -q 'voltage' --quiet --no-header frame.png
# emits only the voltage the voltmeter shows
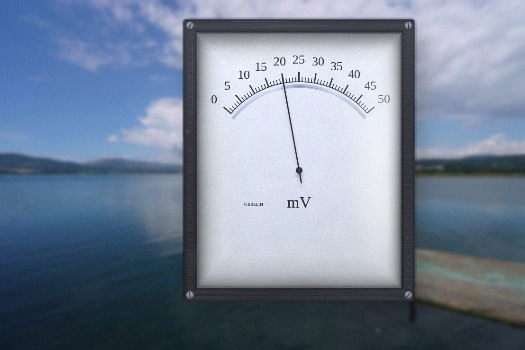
20 mV
